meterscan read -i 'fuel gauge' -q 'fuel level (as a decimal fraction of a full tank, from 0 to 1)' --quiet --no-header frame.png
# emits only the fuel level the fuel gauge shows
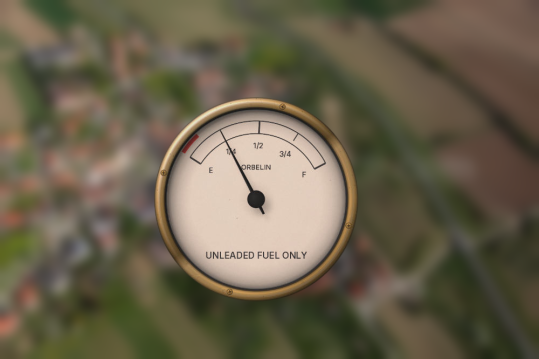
0.25
